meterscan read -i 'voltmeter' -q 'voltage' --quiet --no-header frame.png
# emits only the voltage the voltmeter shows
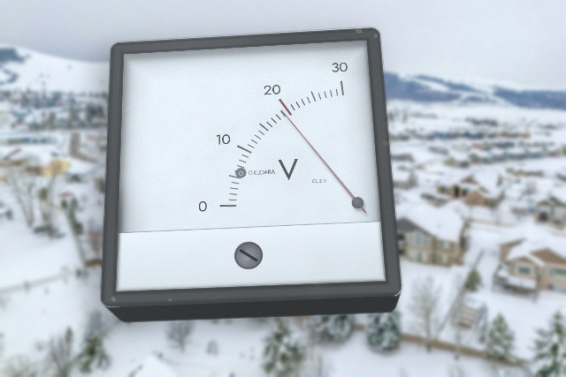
19 V
